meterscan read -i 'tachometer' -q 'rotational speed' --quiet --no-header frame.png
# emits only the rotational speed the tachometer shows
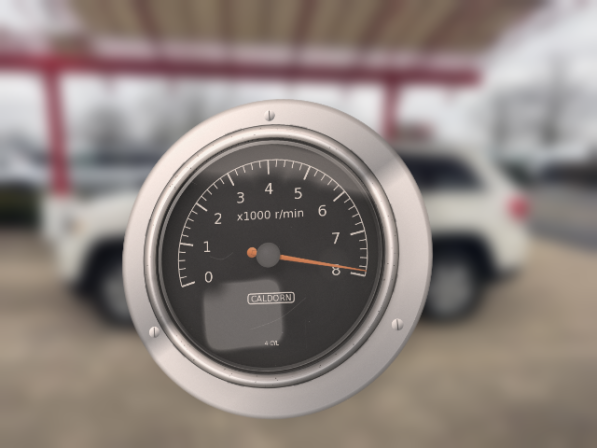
7900 rpm
